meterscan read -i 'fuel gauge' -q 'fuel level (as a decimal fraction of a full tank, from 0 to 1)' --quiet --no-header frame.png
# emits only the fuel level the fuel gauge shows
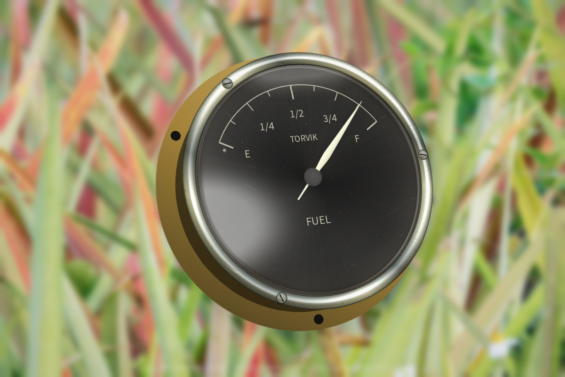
0.875
